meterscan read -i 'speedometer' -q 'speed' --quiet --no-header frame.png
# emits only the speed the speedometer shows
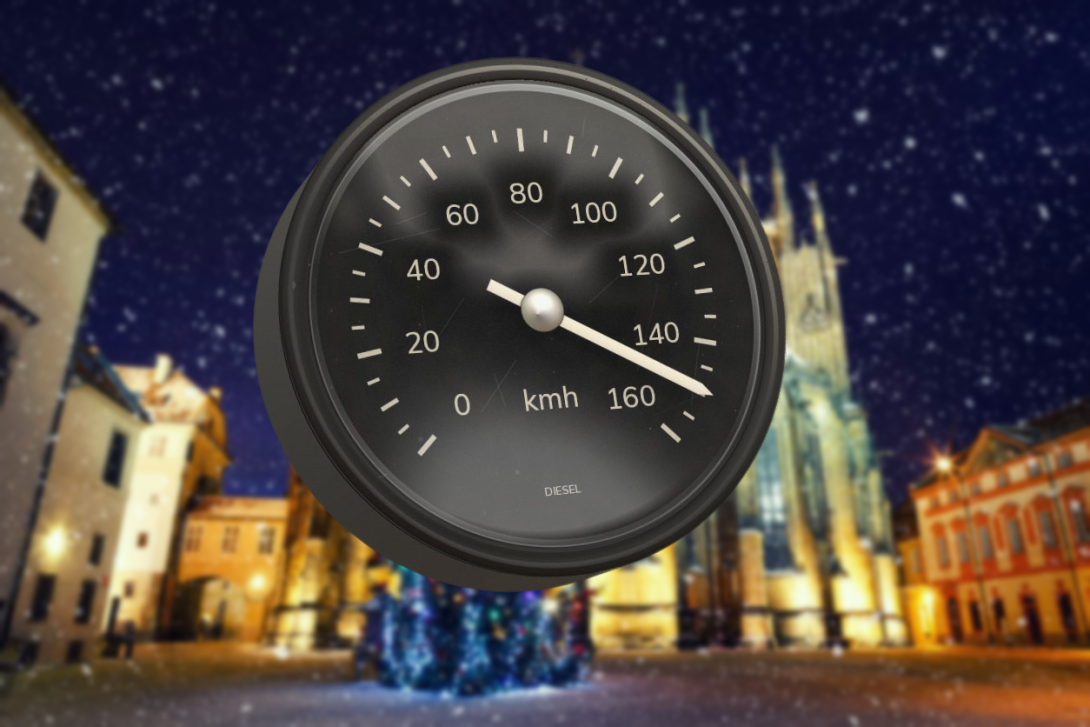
150 km/h
